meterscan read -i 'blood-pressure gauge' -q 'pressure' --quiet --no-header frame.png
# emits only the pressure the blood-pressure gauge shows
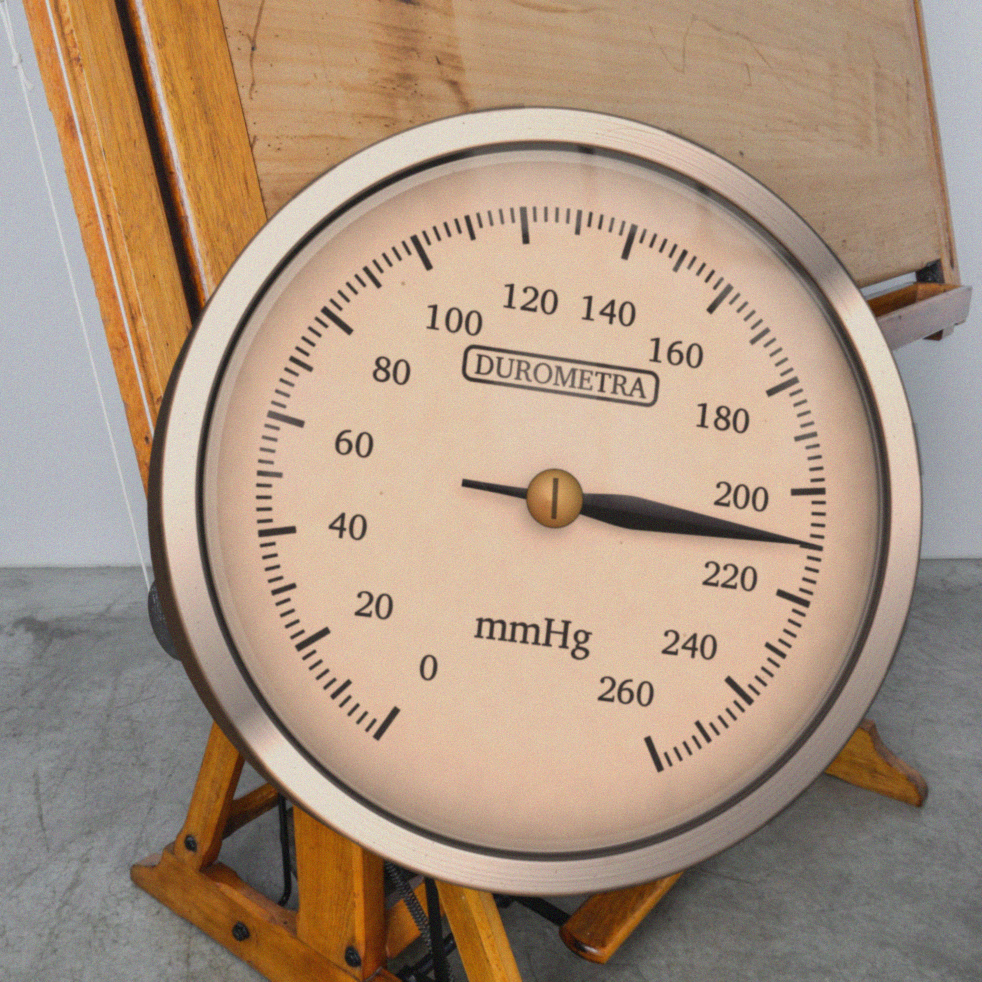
210 mmHg
